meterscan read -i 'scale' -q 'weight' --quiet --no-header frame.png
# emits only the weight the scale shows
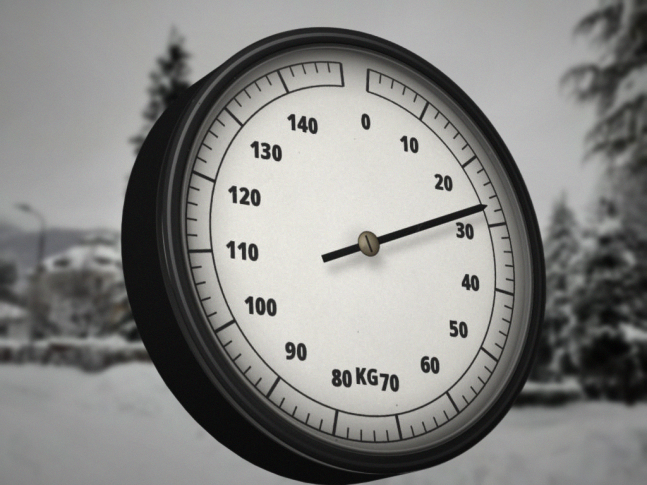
27 kg
